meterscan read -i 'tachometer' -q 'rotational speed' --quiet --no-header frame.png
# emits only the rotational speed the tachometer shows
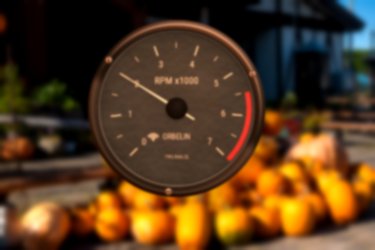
2000 rpm
